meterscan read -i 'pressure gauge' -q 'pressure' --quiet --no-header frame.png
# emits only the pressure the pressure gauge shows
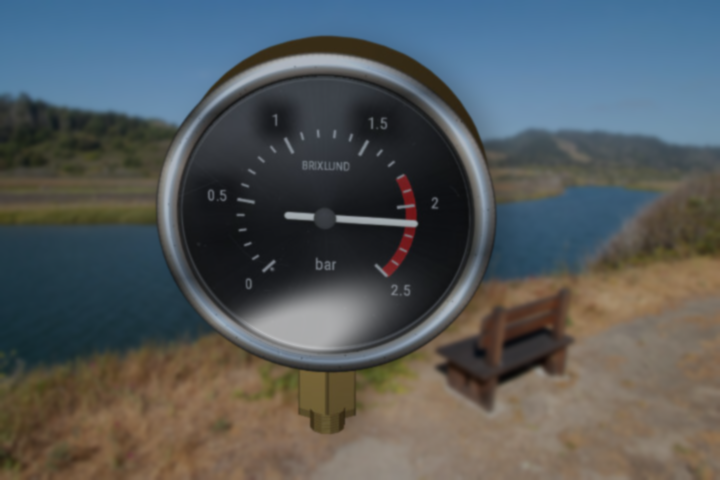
2.1 bar
